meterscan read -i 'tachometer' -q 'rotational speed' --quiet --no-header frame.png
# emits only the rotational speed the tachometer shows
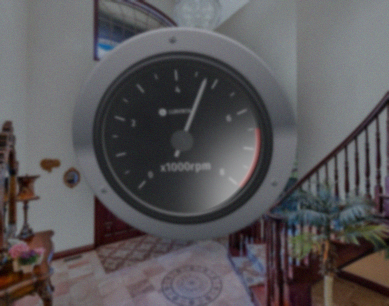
4750 rpm
